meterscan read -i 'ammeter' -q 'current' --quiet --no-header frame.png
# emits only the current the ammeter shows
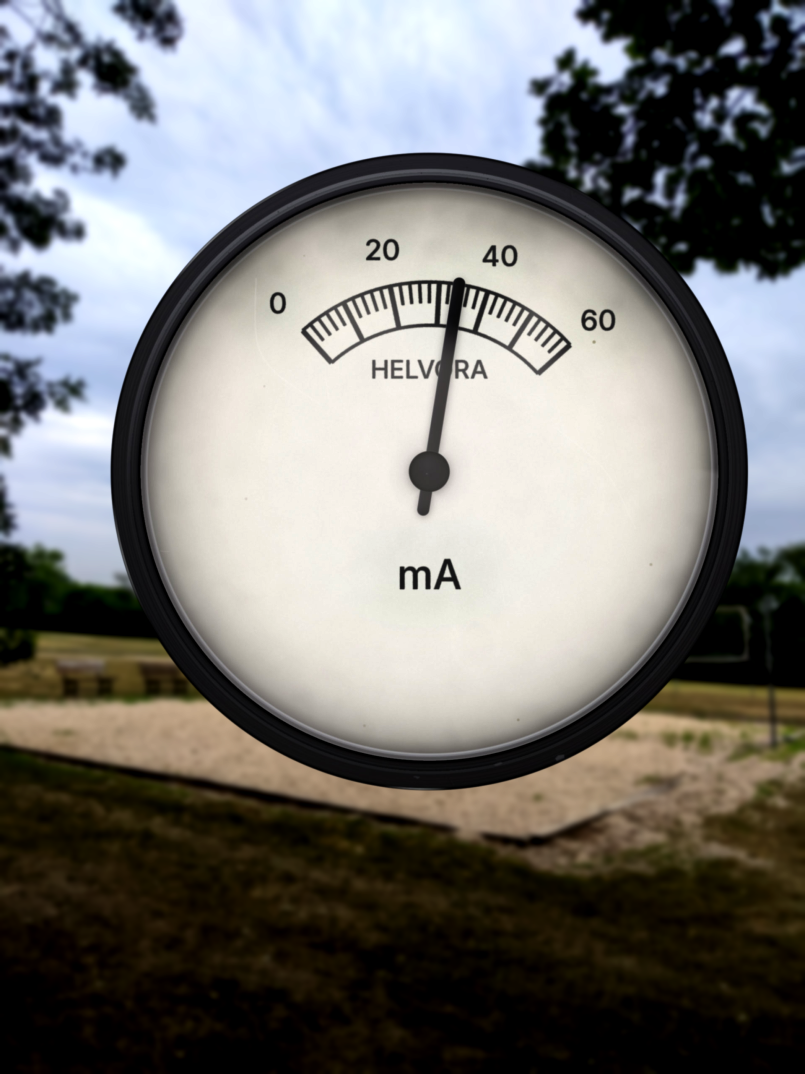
34 mA
